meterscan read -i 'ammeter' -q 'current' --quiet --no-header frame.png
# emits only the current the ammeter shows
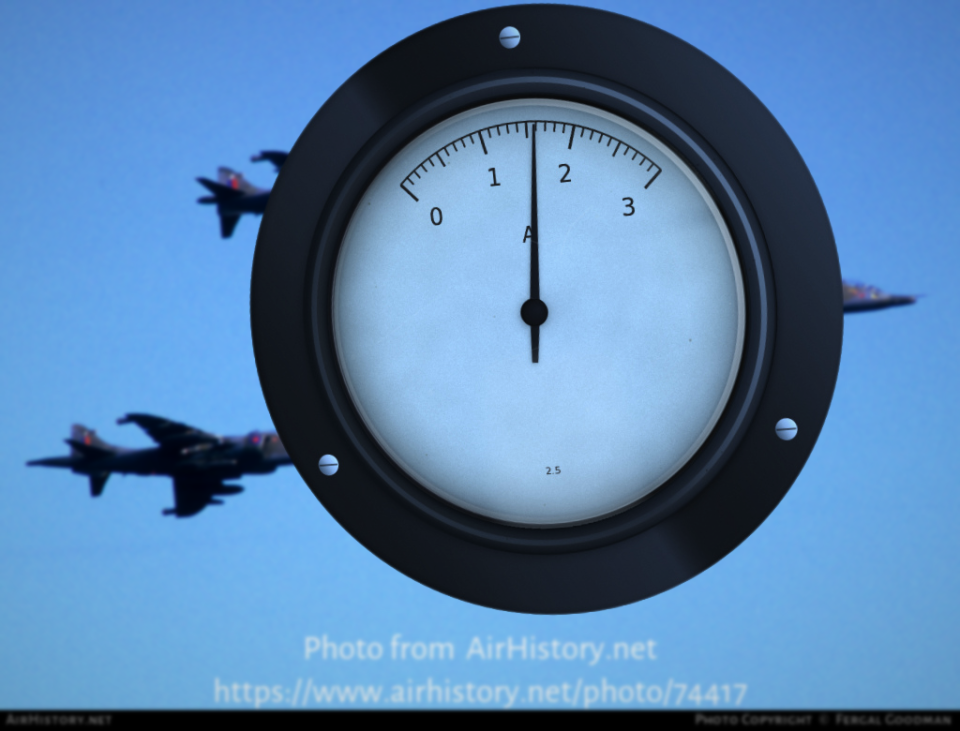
1.6 A
